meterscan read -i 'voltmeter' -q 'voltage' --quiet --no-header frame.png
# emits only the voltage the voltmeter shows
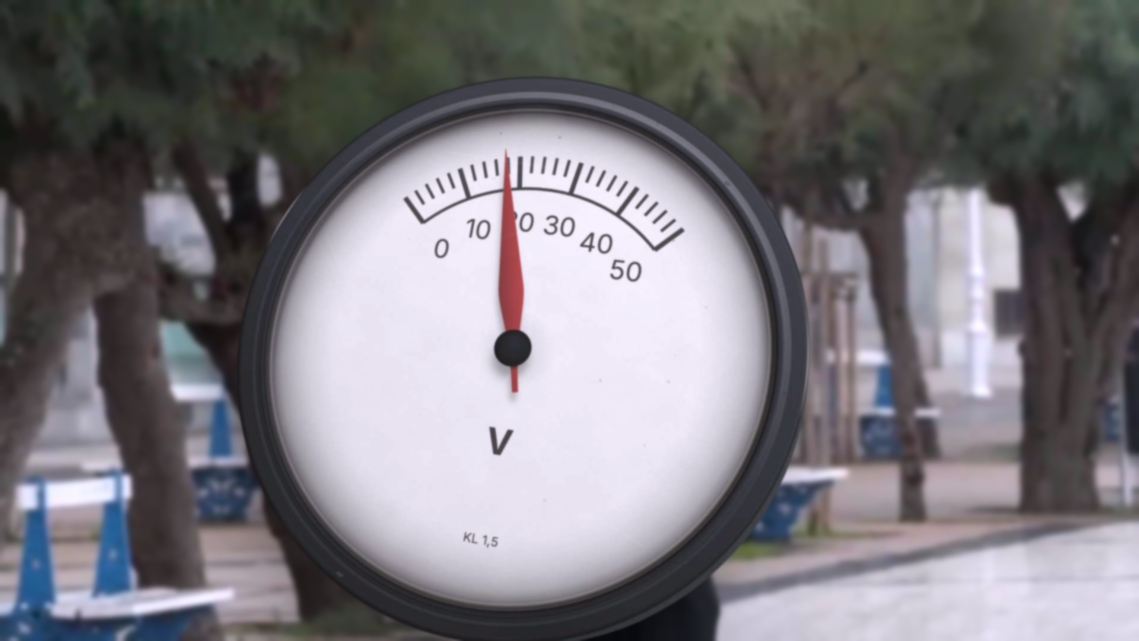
18 V
